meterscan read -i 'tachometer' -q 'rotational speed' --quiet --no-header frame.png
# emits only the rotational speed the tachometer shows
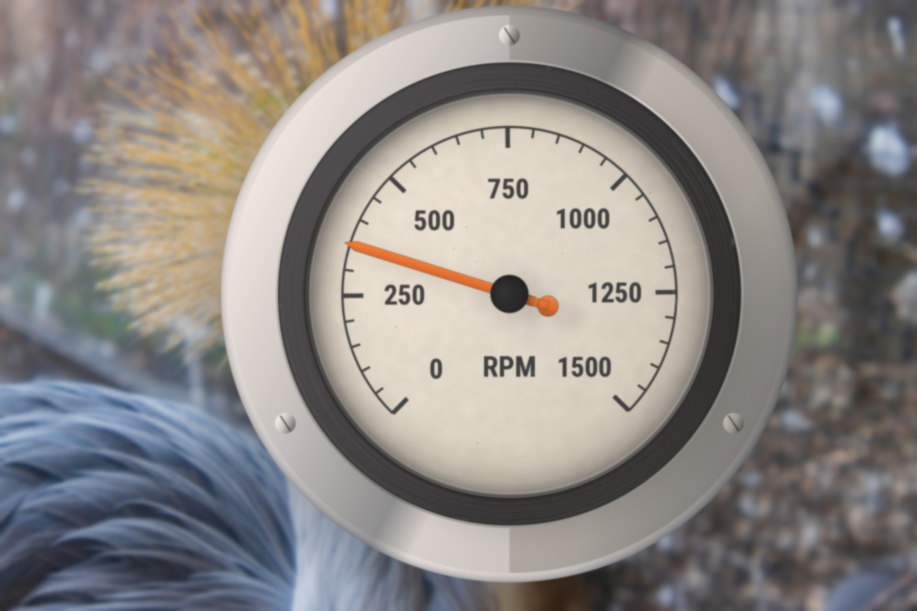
350 rpm
